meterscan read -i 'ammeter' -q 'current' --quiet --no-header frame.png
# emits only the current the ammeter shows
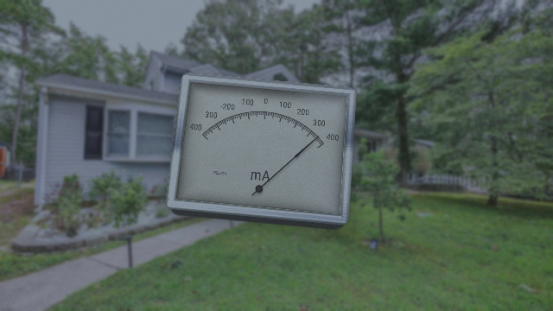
350 mA
